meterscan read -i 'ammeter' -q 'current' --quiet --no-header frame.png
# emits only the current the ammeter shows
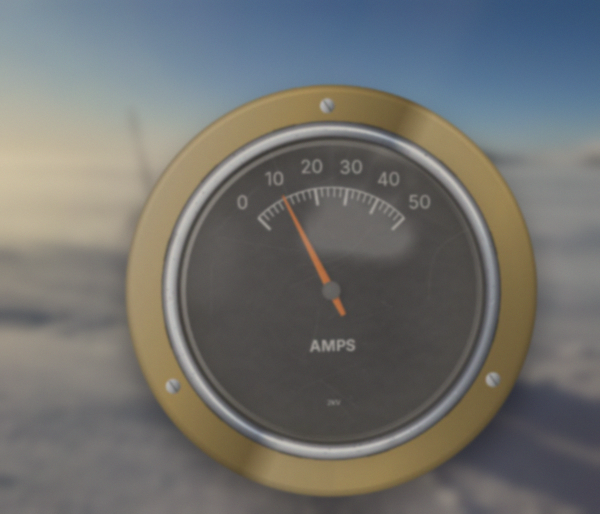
10 A
